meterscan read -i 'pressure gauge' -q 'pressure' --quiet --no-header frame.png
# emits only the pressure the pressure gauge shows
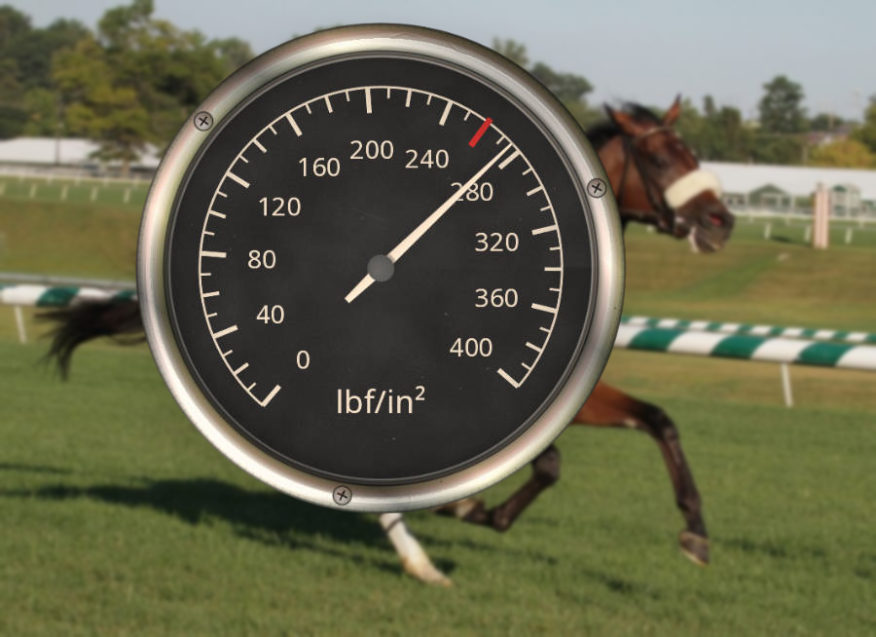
275 psi
